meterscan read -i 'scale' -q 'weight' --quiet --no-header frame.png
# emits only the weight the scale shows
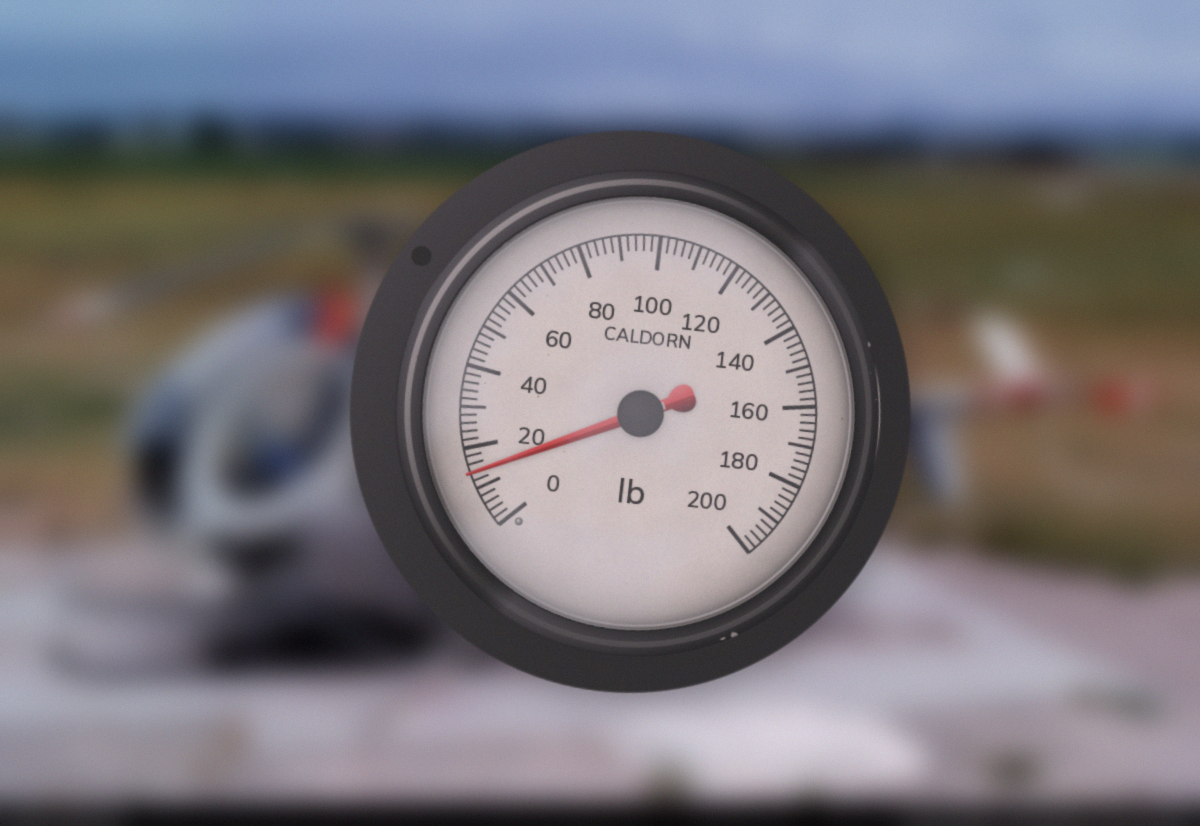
14 lb
